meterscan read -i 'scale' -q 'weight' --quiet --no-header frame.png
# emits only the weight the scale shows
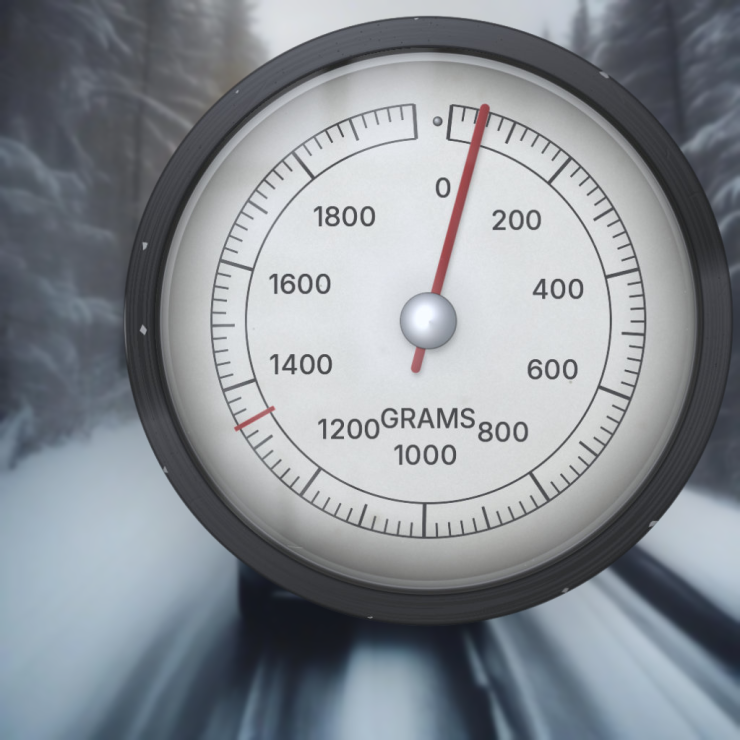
50 g
